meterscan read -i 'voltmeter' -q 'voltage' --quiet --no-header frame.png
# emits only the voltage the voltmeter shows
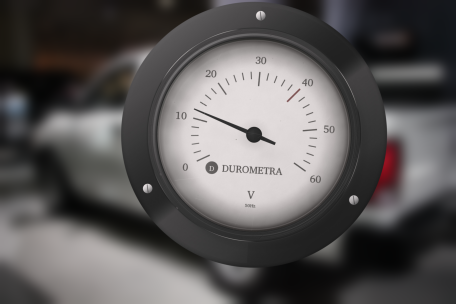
12 V
